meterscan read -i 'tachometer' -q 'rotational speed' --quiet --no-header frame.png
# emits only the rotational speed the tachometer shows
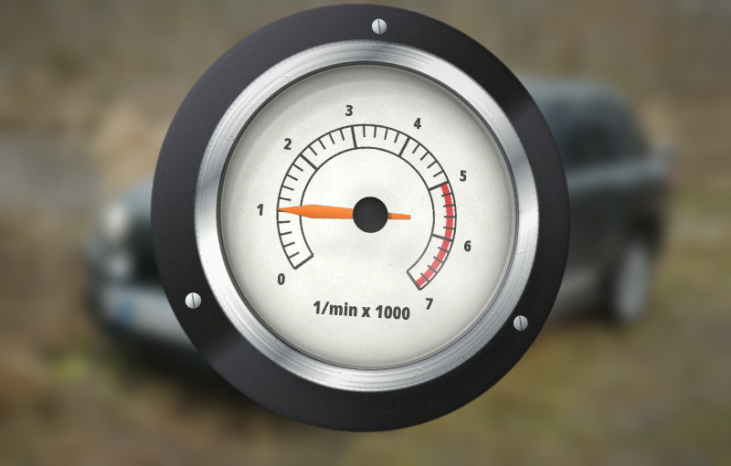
1000 rpm
